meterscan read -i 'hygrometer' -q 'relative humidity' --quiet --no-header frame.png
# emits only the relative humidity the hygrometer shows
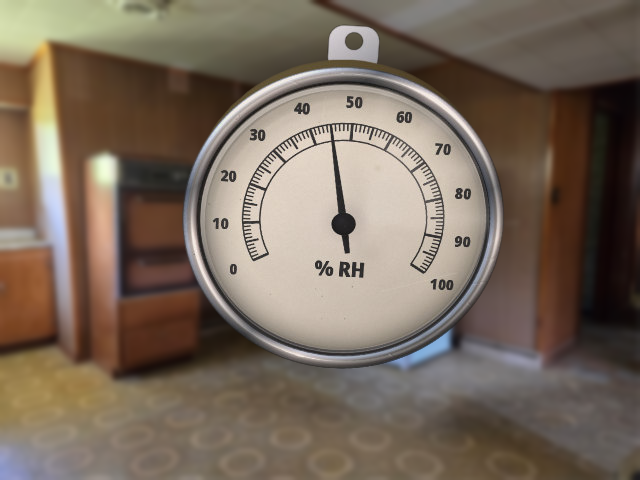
45 %
